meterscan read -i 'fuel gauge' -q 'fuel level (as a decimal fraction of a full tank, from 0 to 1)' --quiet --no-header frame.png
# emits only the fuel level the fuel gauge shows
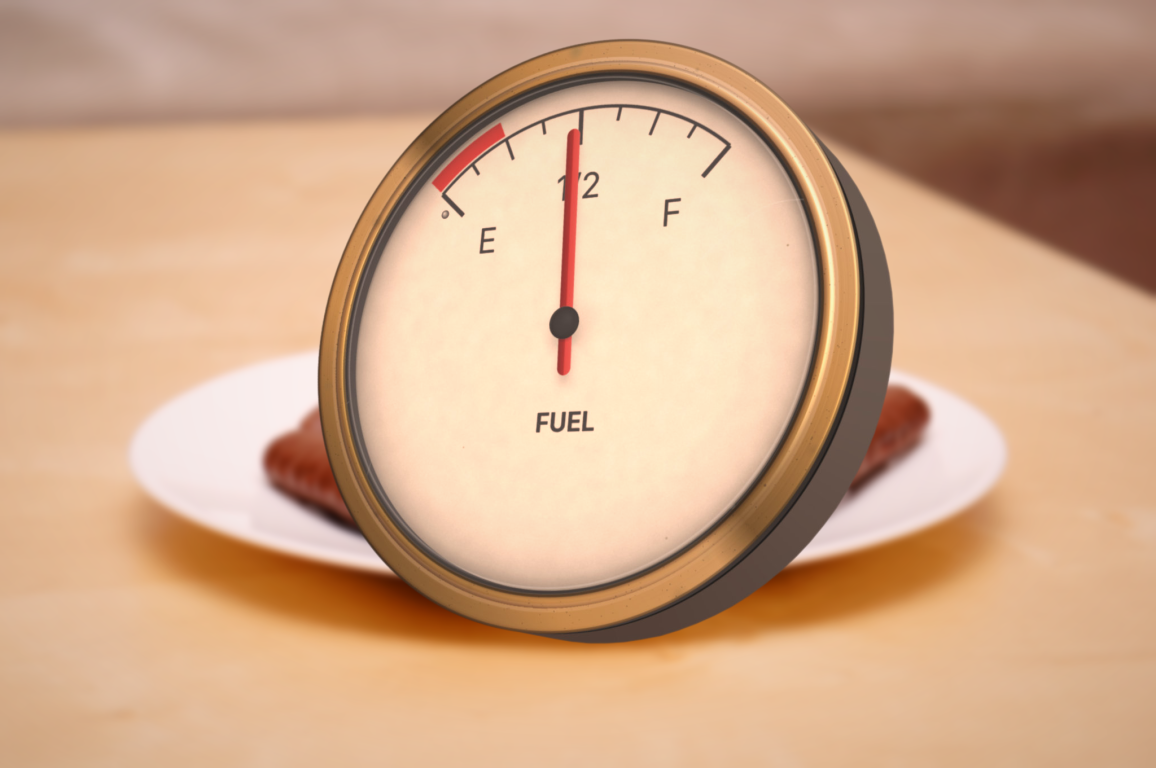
0.5
